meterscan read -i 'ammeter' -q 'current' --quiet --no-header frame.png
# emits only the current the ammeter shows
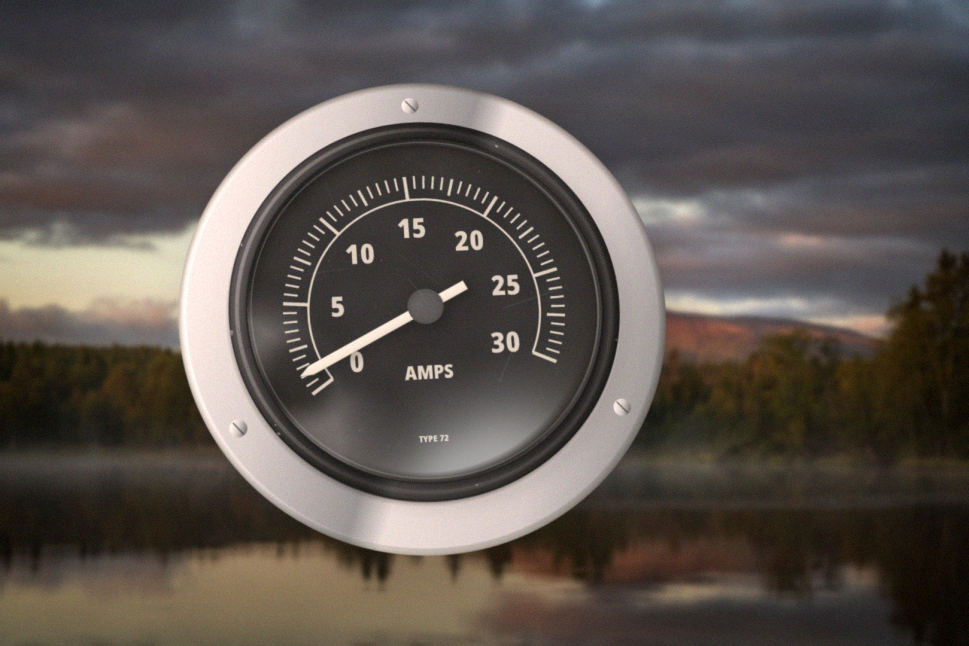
1 A
